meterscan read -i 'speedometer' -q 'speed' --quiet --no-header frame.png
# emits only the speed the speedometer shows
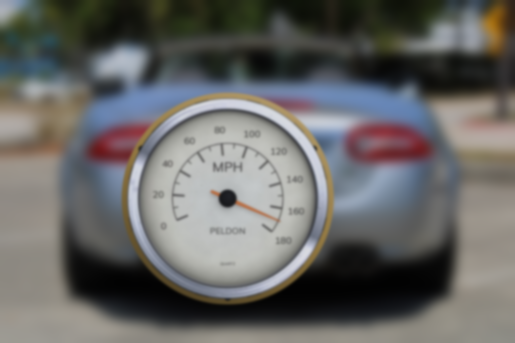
170 mph
